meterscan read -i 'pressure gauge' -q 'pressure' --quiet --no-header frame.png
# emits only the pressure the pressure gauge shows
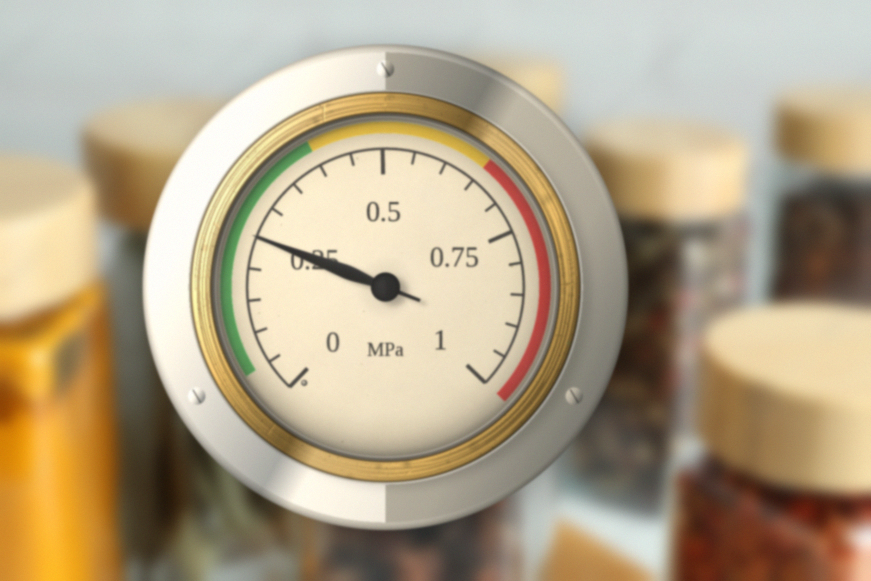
0.25 MPa
